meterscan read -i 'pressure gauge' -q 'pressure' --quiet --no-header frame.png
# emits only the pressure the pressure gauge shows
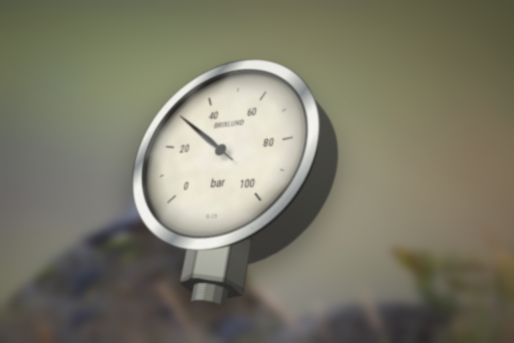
30 bar
